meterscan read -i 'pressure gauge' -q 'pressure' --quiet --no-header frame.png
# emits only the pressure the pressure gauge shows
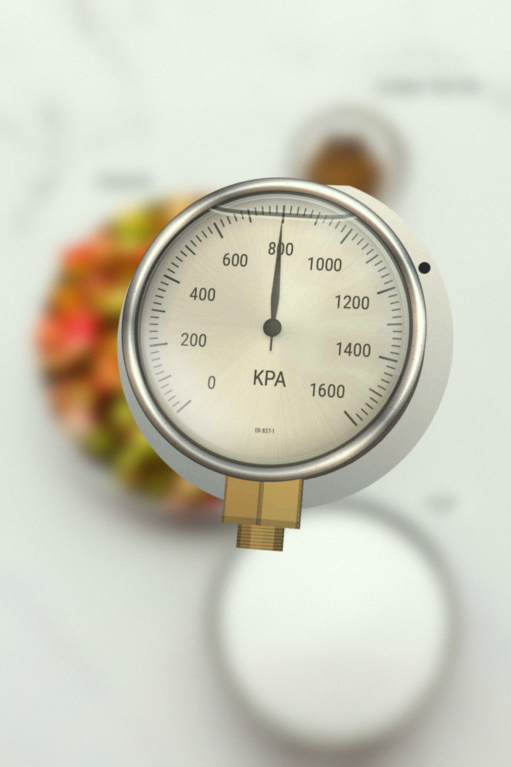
800 kPa
